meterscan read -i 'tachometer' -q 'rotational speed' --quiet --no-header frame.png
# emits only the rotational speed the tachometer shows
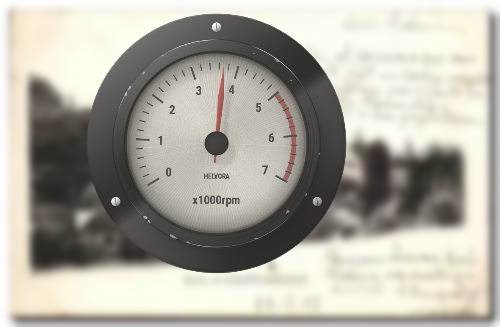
3700 rpm
